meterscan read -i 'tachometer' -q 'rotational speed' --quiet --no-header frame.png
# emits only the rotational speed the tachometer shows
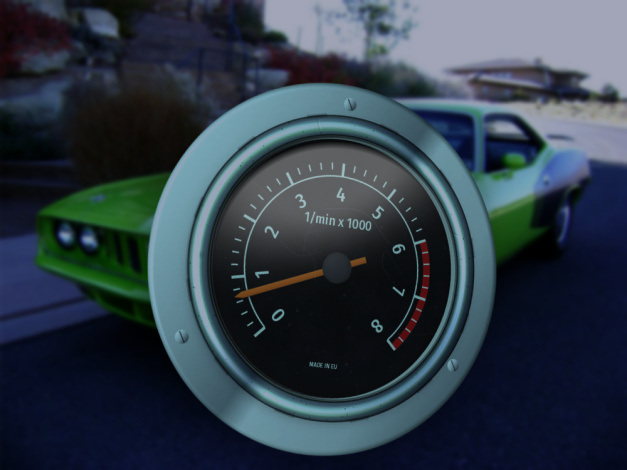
700 rpm
